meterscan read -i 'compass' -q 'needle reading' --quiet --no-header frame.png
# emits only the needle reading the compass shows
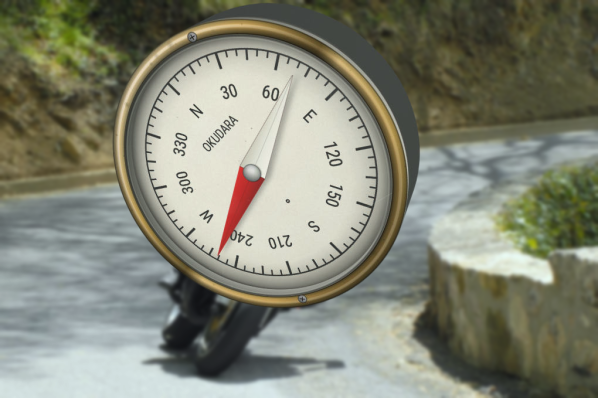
250 °
